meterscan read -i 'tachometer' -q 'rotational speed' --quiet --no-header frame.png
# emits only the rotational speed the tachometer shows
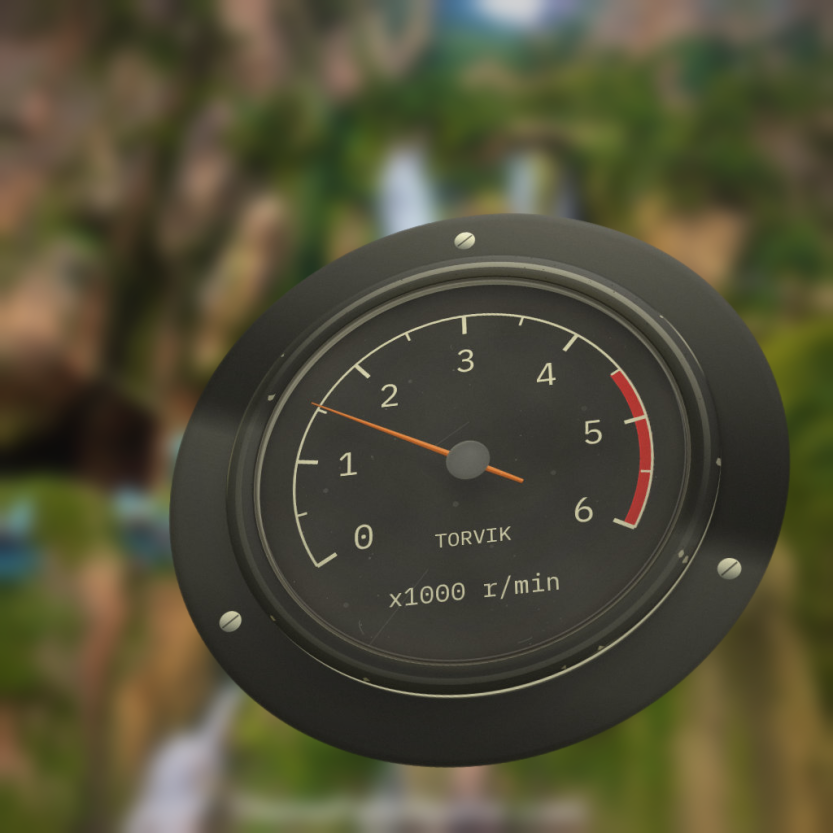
1500 rpm
